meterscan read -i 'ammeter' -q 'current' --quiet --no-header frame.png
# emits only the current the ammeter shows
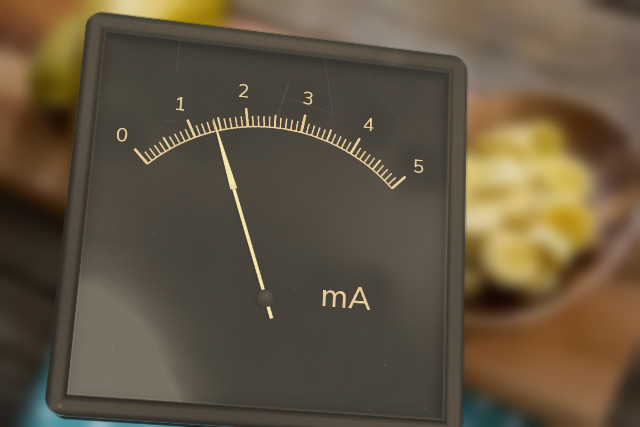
1.4 mA
